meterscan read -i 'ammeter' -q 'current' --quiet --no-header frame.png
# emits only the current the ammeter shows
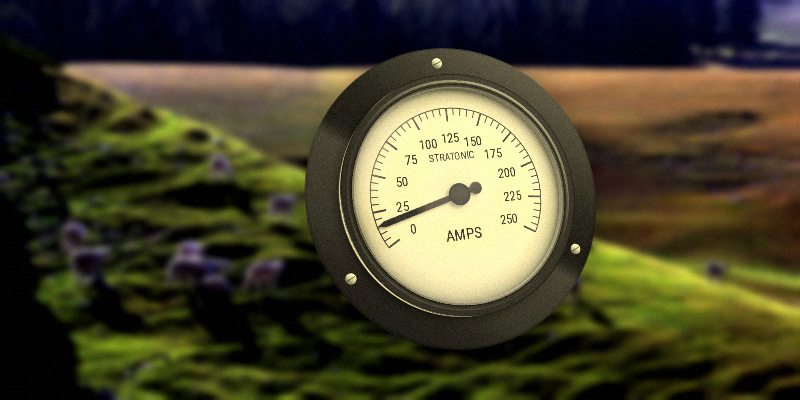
15 A
